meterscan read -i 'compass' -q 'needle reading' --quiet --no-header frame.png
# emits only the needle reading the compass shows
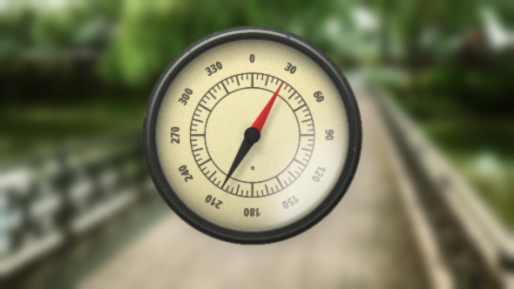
30 °
